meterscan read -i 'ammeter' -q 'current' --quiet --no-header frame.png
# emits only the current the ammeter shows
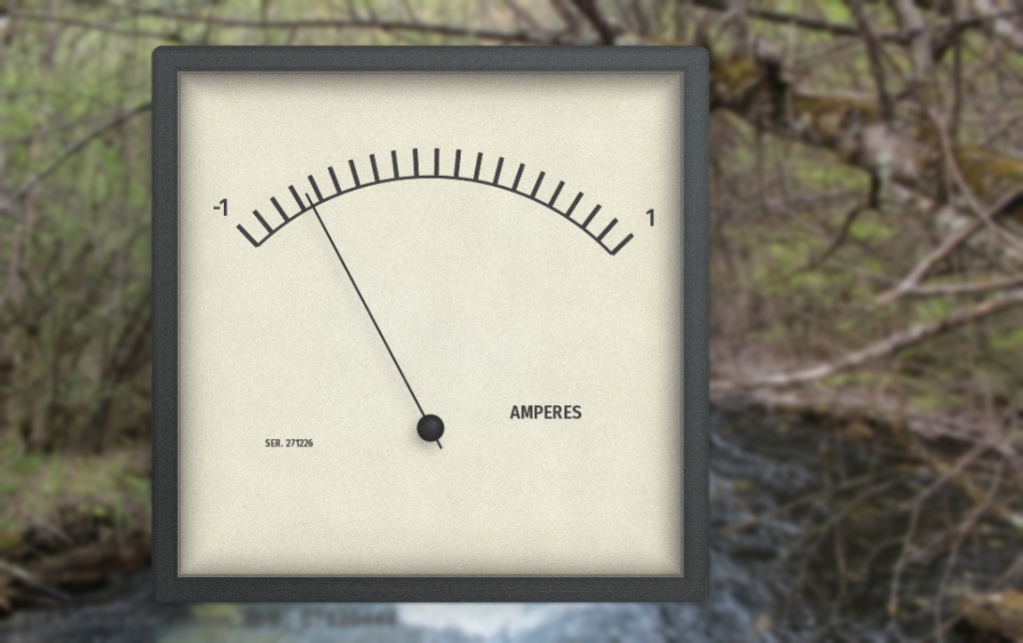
-0.65 A
